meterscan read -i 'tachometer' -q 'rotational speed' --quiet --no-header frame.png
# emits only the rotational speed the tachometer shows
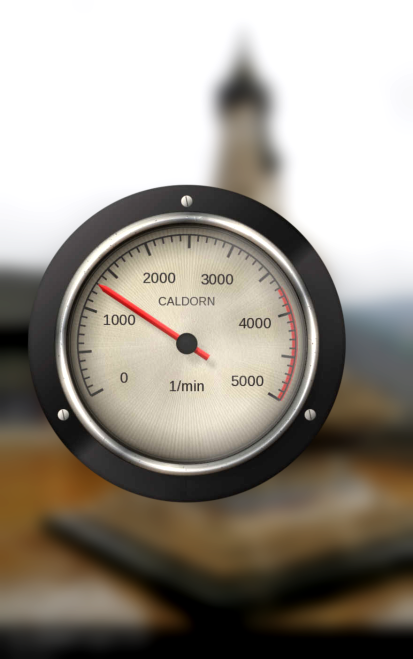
1300 rpm
